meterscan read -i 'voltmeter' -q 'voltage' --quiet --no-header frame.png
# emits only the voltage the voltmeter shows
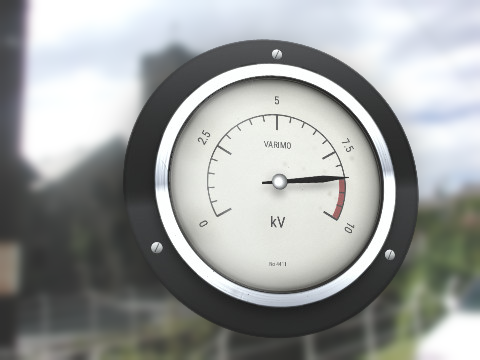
8.5 kV
